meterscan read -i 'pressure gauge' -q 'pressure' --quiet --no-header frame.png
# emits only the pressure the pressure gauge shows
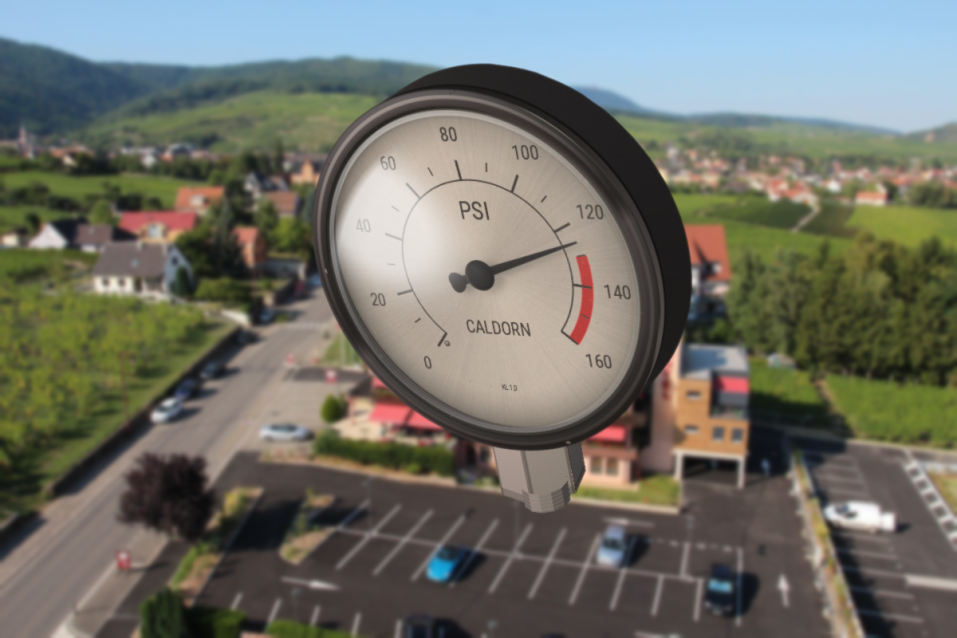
125 psi
